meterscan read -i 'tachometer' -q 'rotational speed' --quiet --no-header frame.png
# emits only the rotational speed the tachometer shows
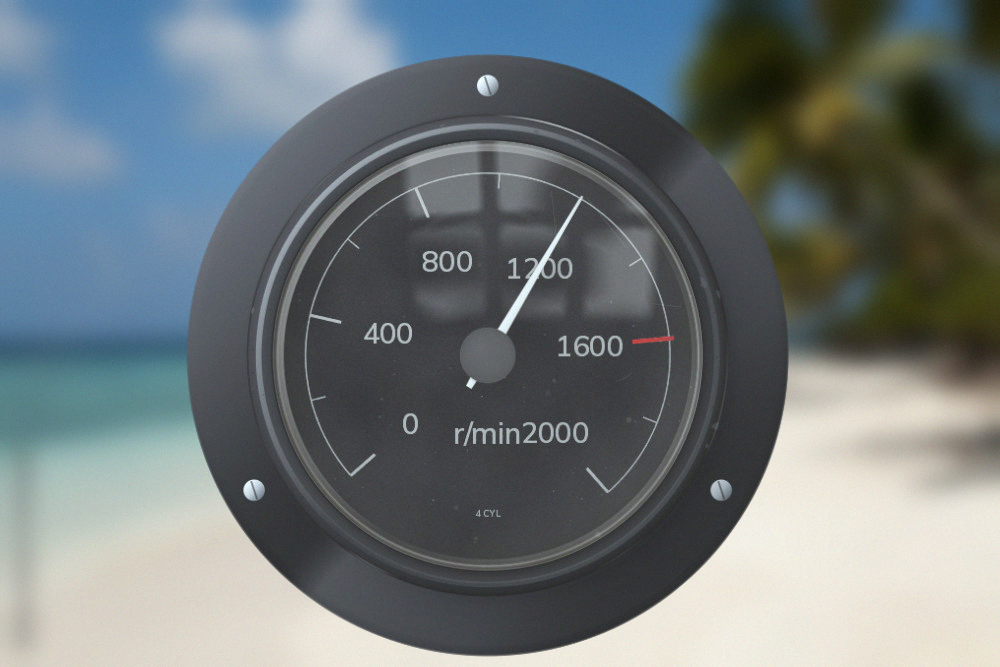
1200 rpm
